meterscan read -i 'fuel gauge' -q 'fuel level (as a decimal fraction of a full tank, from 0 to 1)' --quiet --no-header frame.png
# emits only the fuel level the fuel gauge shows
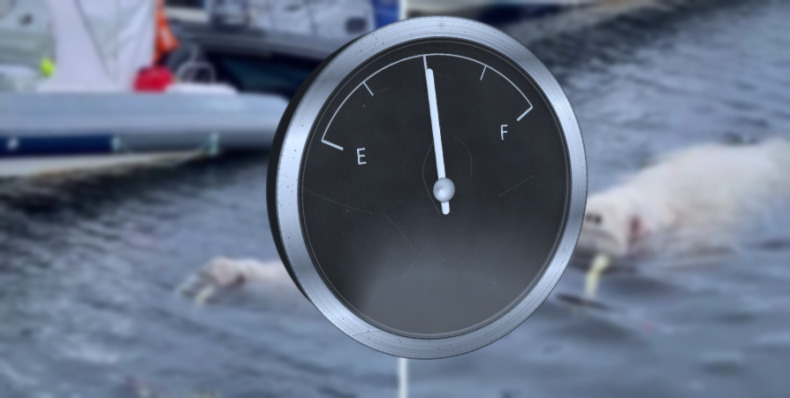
0.5
